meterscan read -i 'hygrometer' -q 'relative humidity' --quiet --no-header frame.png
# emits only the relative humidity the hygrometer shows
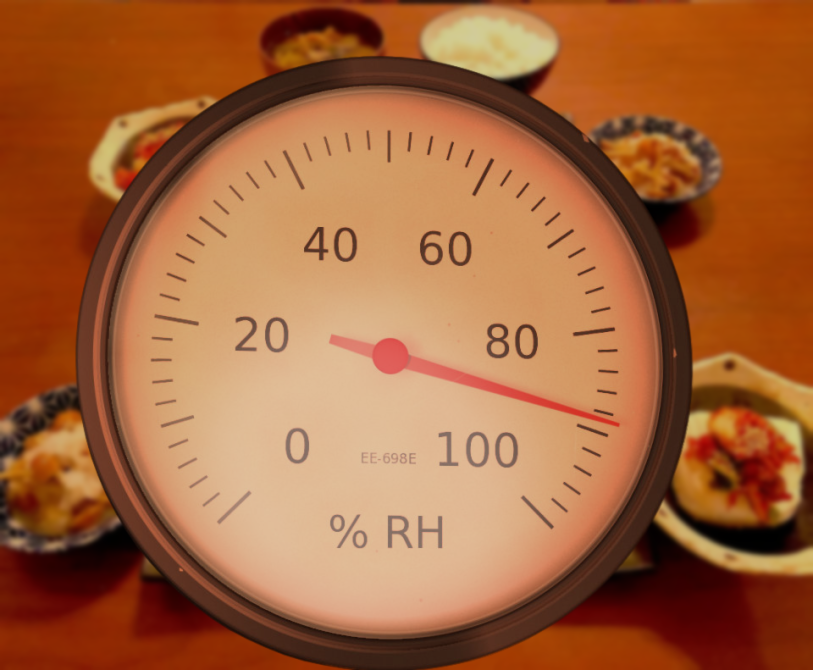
89 %
